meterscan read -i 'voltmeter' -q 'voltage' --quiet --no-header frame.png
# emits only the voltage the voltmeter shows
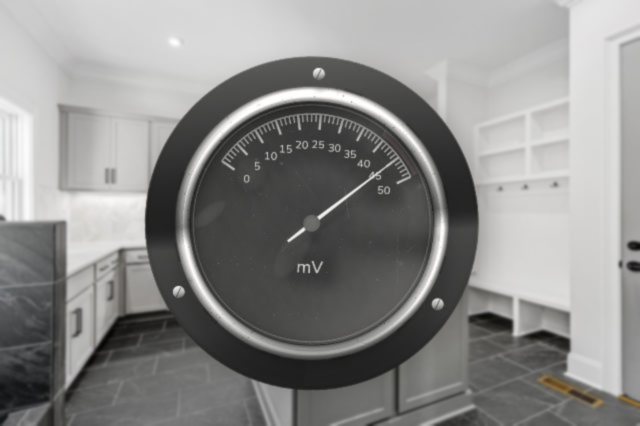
45 mV
